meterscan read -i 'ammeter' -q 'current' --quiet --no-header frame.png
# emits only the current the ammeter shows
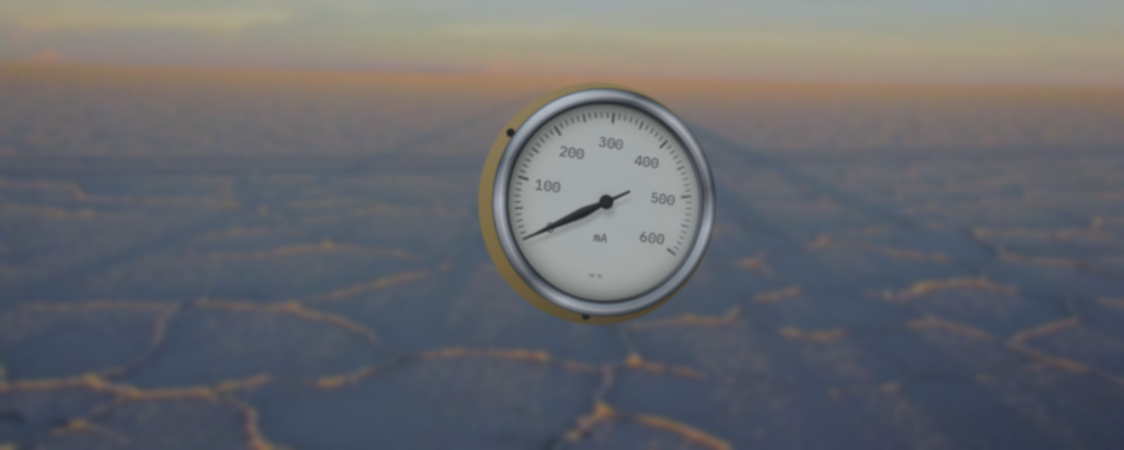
0 mA
